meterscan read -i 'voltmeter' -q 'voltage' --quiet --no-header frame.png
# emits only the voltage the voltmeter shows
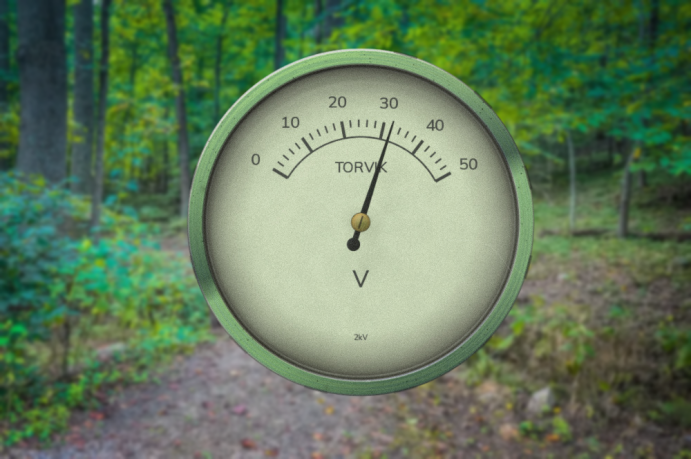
32 V
